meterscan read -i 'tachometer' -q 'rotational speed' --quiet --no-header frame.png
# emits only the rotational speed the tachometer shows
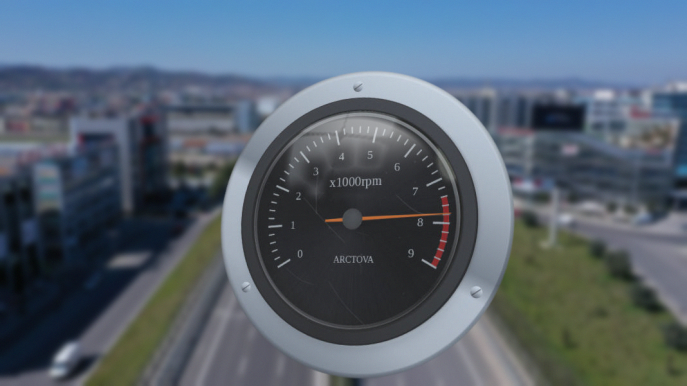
7800 rpm
